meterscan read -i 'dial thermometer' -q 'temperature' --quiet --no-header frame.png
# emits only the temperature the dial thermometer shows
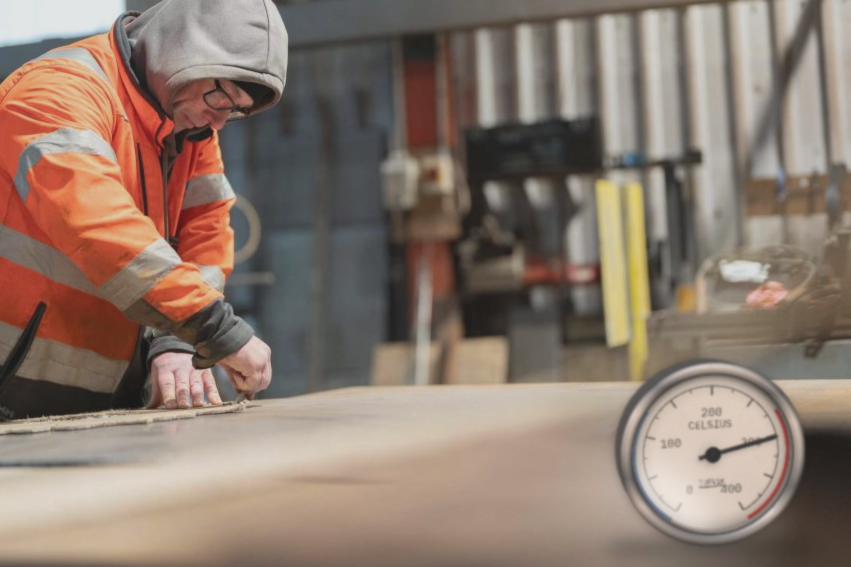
300 °C
